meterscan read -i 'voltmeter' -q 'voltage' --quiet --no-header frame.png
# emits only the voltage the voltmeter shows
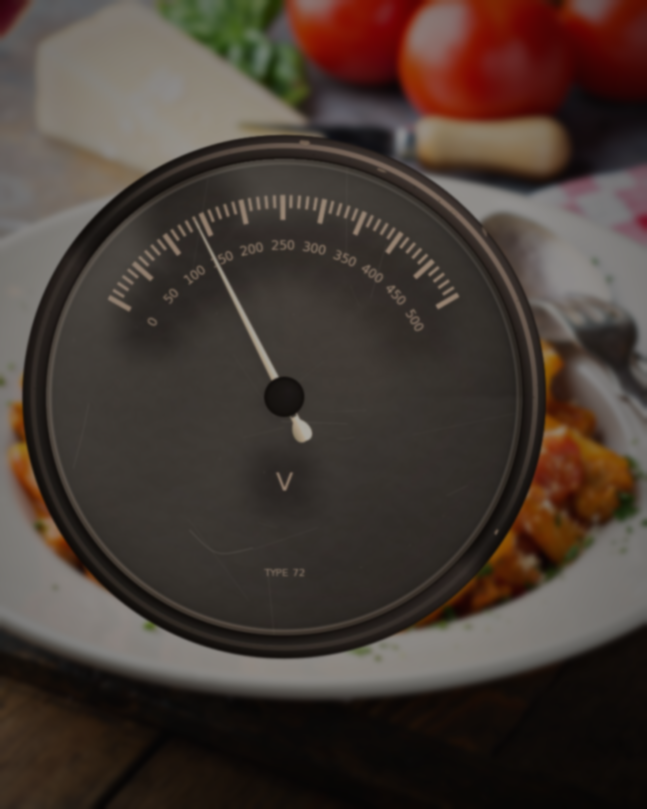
140 V
